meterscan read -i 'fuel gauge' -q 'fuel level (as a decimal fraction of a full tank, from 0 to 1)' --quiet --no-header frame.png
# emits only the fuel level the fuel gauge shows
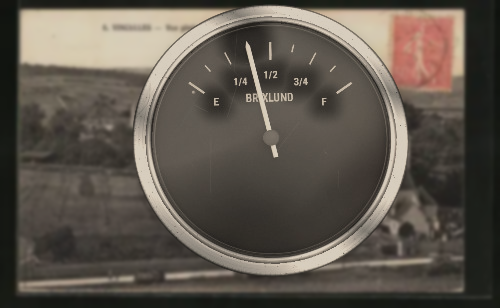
0.375
